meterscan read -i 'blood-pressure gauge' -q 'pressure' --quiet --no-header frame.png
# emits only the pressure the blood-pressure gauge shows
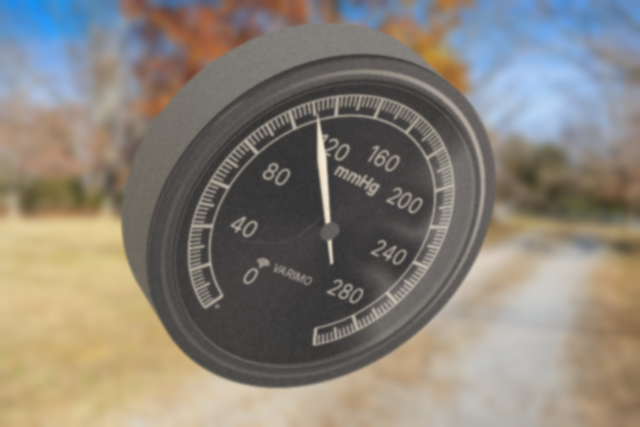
110 mmHg
